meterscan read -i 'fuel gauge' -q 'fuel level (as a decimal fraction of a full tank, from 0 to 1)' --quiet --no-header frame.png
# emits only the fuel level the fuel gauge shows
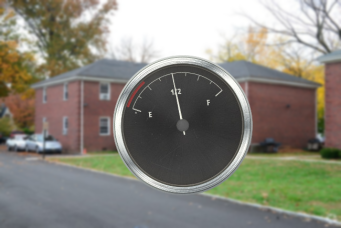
0.5
